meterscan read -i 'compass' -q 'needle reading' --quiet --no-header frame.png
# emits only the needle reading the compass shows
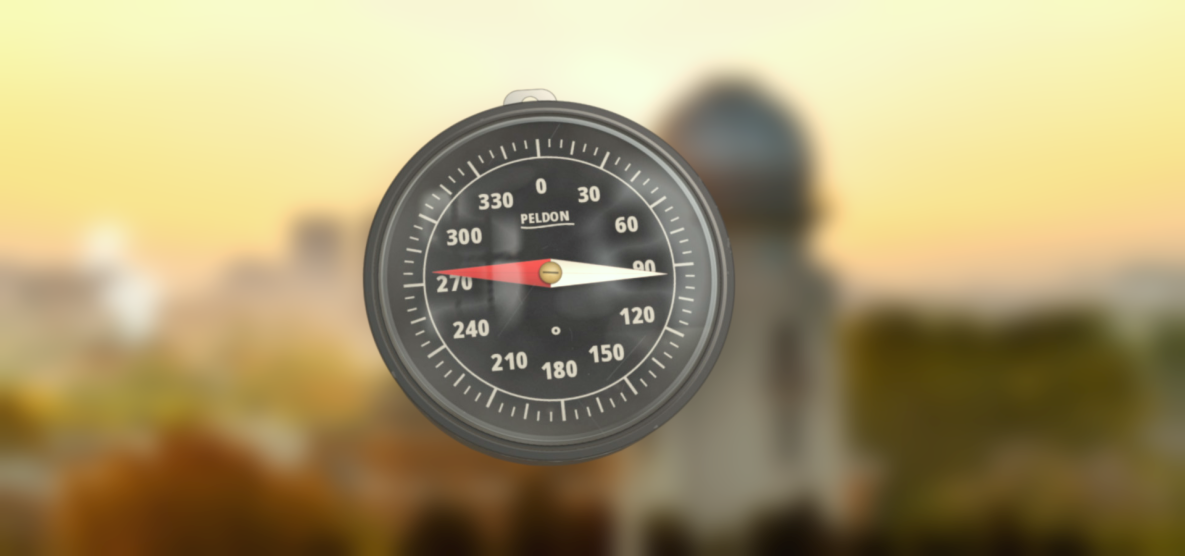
275 °
